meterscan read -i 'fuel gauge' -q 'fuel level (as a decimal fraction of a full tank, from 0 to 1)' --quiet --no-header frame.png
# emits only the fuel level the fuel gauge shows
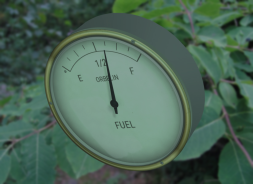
0.625
